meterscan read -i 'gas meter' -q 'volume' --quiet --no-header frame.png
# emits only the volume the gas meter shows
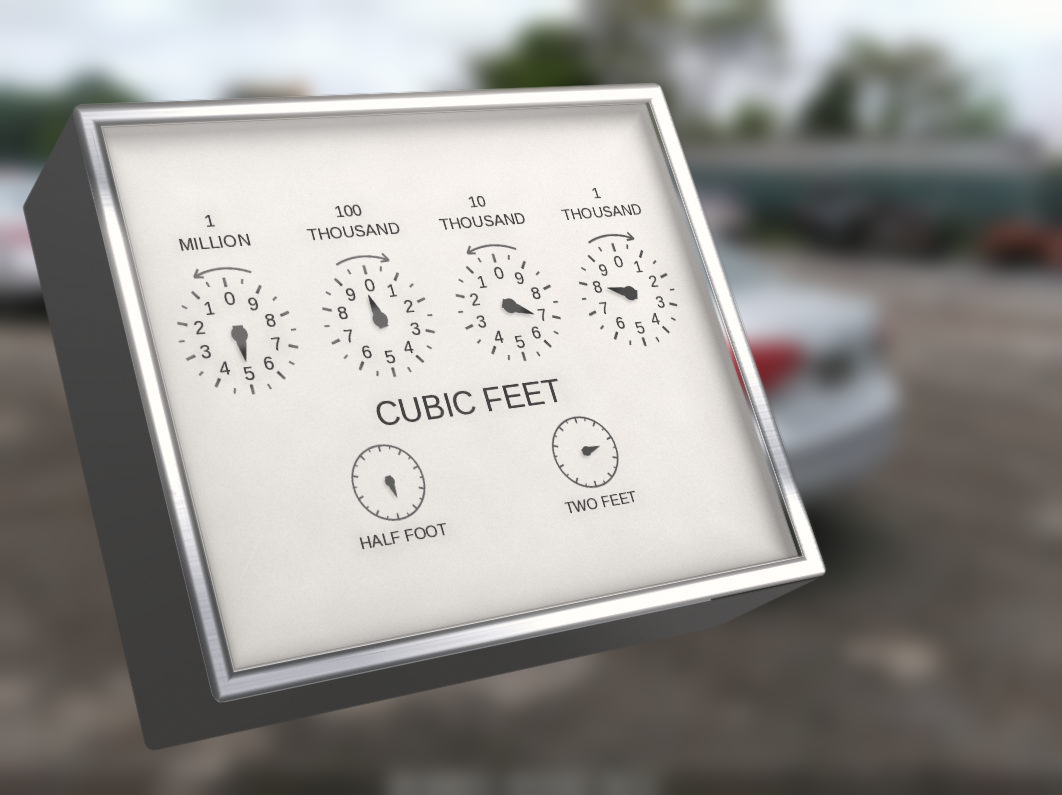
496800 ft³
